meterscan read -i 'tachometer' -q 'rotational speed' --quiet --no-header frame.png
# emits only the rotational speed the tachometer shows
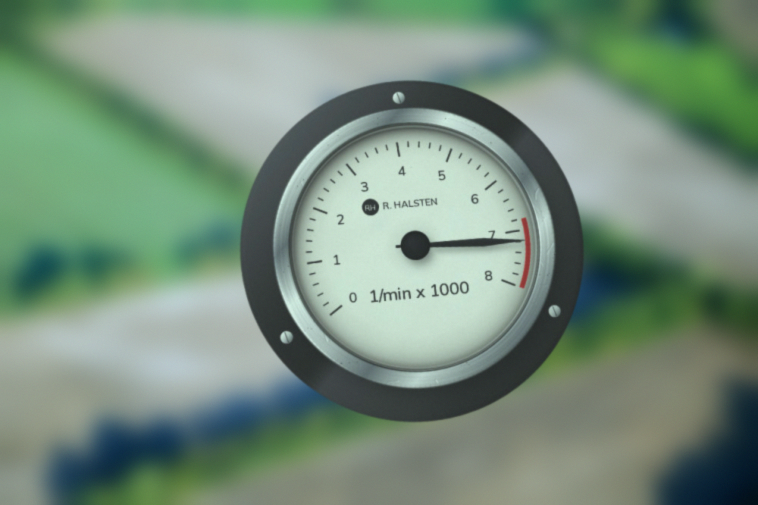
7200 rpm
